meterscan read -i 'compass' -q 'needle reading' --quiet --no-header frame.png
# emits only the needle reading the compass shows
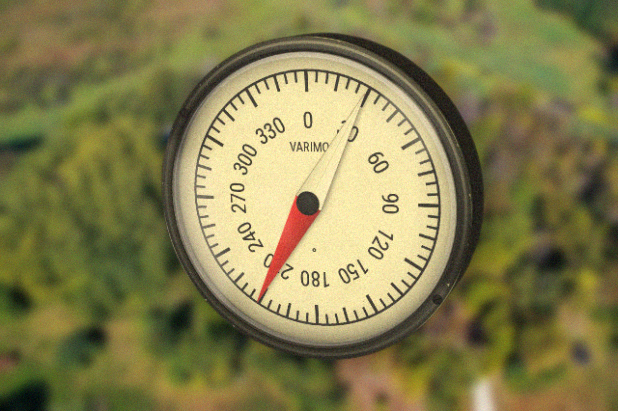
210 °
